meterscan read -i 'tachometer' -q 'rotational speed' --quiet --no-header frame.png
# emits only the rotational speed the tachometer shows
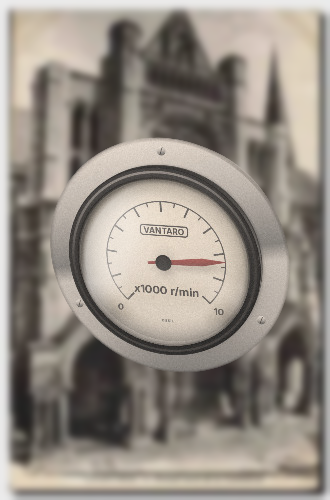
8250 rpm
